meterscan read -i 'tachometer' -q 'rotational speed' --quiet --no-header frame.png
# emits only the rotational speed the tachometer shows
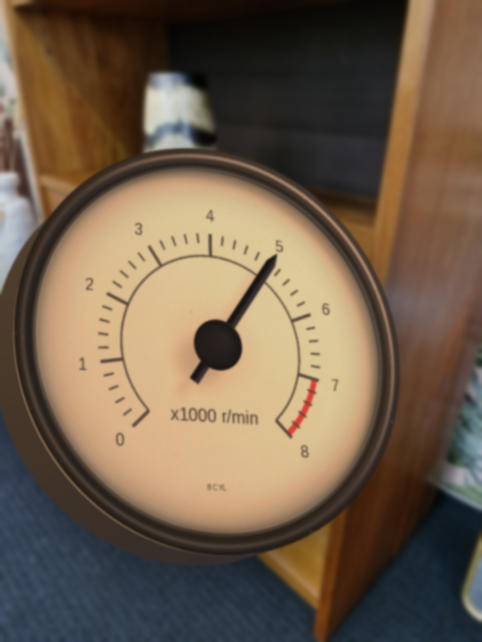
5000 rpm
